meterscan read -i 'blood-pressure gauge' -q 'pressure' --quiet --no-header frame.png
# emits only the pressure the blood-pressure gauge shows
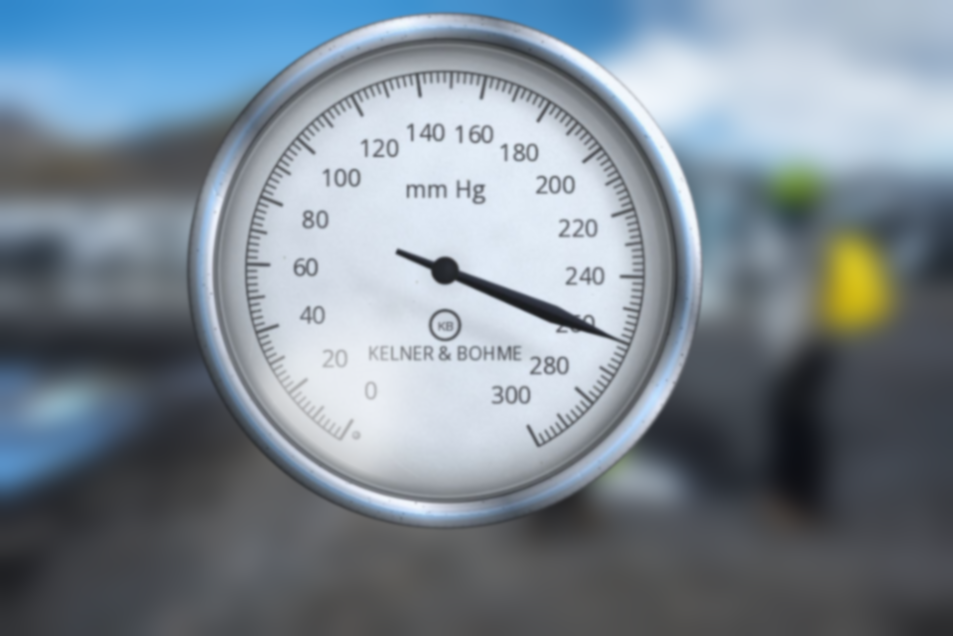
260 mmHg
